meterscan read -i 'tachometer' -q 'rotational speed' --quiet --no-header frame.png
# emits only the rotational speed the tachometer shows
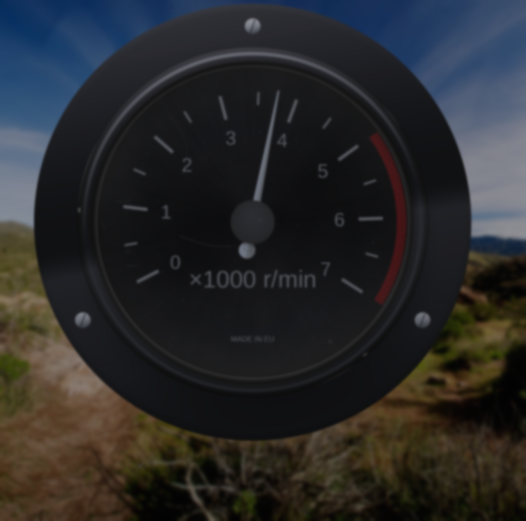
3750 rpm
